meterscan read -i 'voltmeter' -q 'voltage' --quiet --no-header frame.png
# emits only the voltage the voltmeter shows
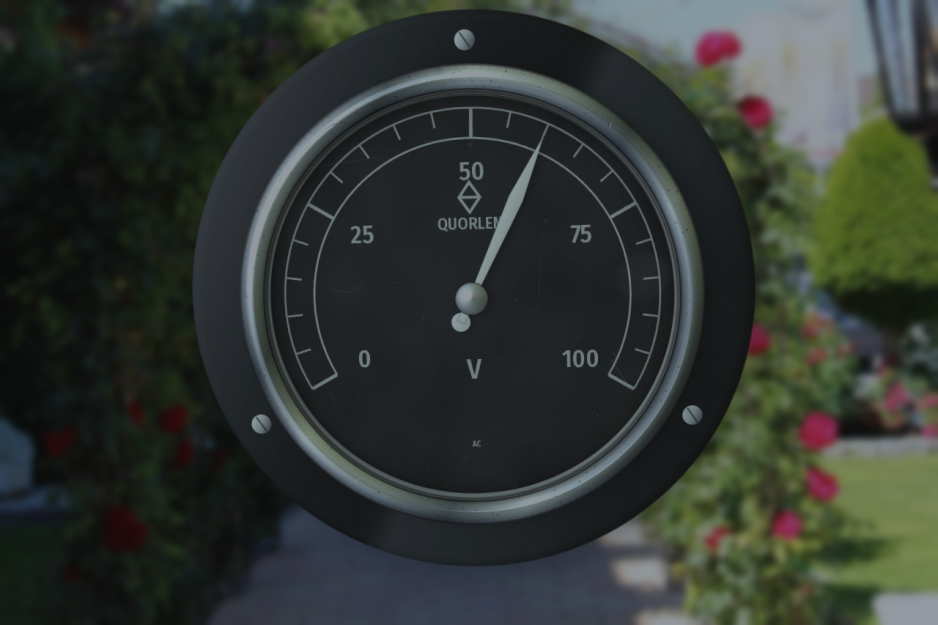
60 V
